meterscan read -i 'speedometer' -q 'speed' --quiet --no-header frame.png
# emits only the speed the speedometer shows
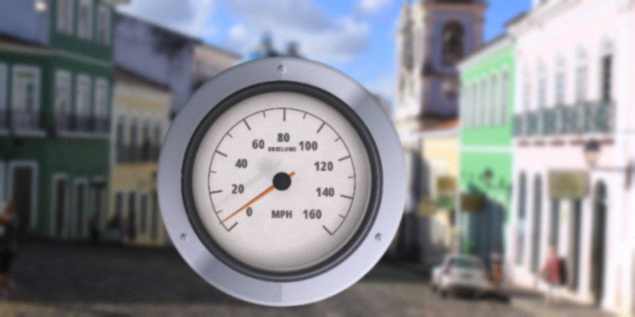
5 mph
